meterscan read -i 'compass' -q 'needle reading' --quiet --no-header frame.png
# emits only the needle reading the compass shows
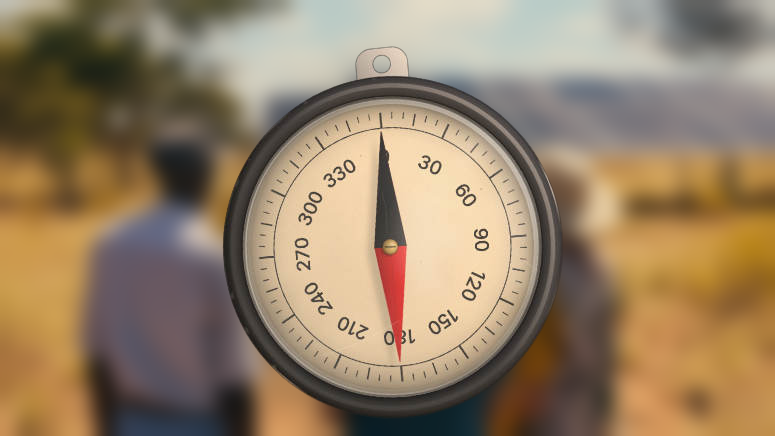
180 °
